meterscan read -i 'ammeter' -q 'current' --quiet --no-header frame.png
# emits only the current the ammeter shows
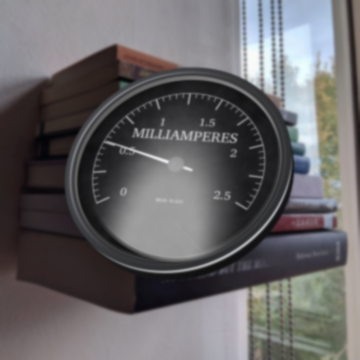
0.5 mA
